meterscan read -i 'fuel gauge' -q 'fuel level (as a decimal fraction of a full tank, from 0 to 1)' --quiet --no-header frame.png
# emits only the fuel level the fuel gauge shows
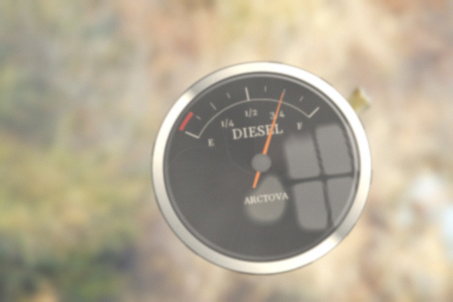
0.75
